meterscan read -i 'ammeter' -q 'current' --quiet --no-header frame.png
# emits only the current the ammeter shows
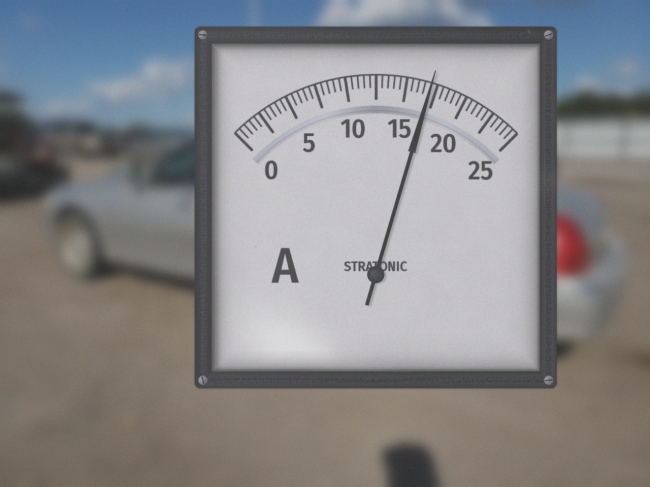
17 A
